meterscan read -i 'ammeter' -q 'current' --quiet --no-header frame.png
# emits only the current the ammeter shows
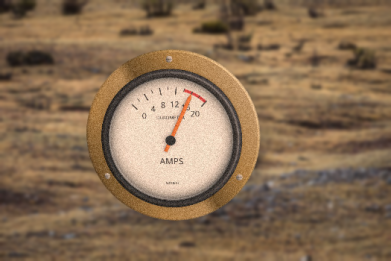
16 A
